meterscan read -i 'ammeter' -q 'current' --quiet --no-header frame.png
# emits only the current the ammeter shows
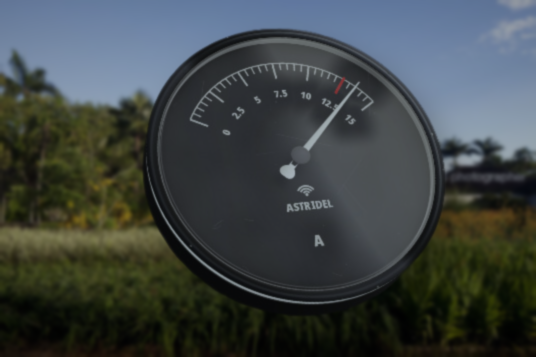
13.5 A
